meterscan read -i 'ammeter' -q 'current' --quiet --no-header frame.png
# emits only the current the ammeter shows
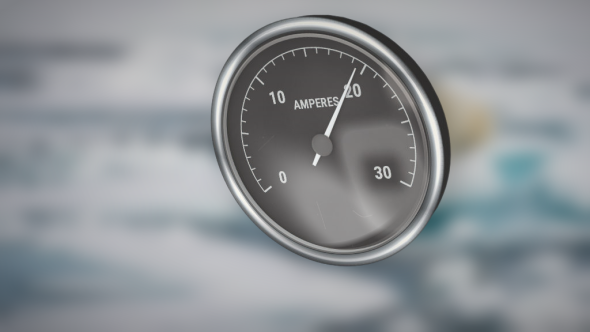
19.5 A
